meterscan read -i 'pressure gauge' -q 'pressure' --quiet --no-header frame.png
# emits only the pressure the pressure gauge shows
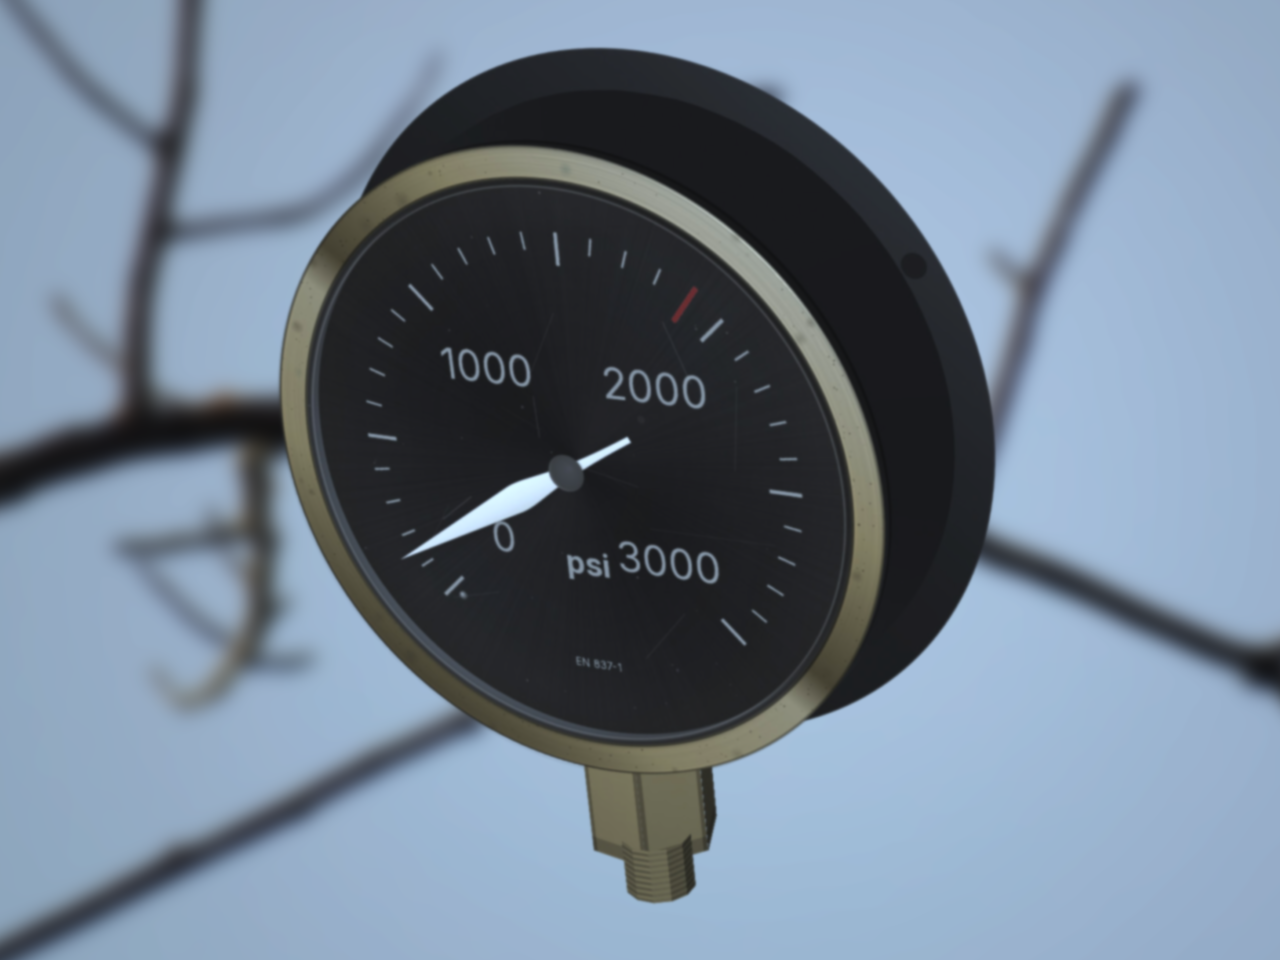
150 psi
